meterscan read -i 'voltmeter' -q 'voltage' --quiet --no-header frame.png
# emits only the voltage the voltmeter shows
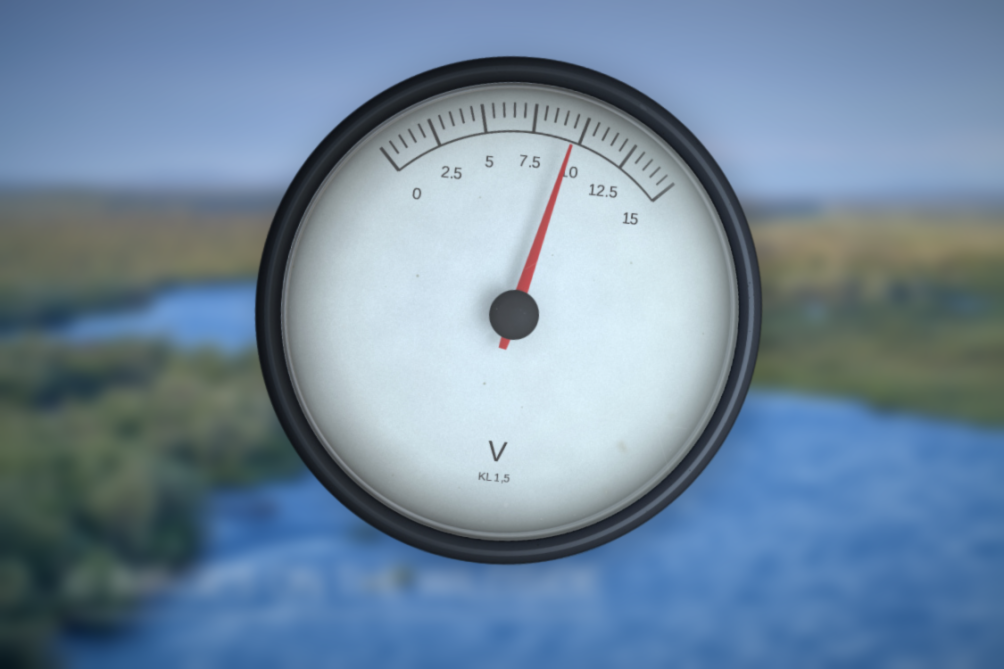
9.5 V
